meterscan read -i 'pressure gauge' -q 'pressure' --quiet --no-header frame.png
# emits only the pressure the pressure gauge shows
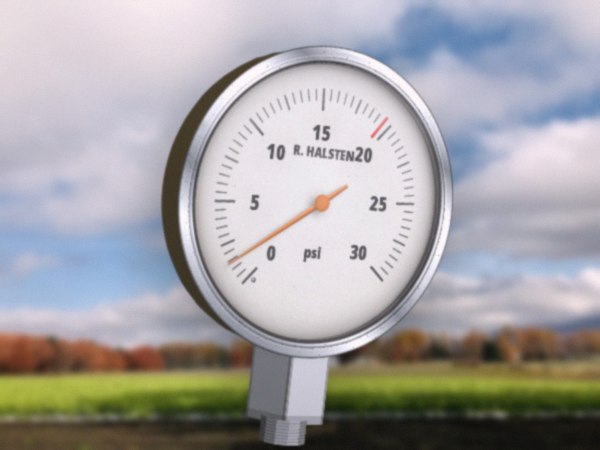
1.5 psi
